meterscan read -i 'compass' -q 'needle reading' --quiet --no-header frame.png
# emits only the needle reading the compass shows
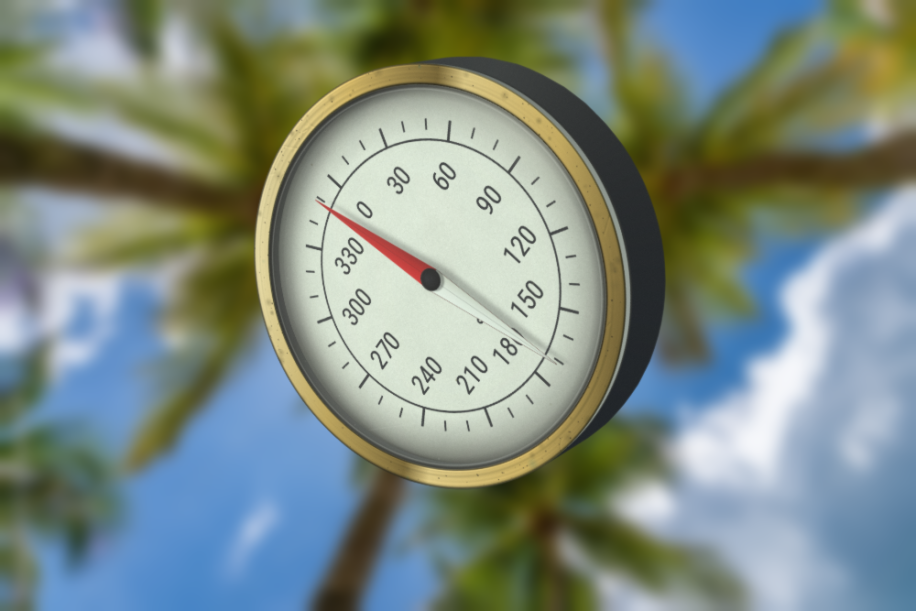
350 °
